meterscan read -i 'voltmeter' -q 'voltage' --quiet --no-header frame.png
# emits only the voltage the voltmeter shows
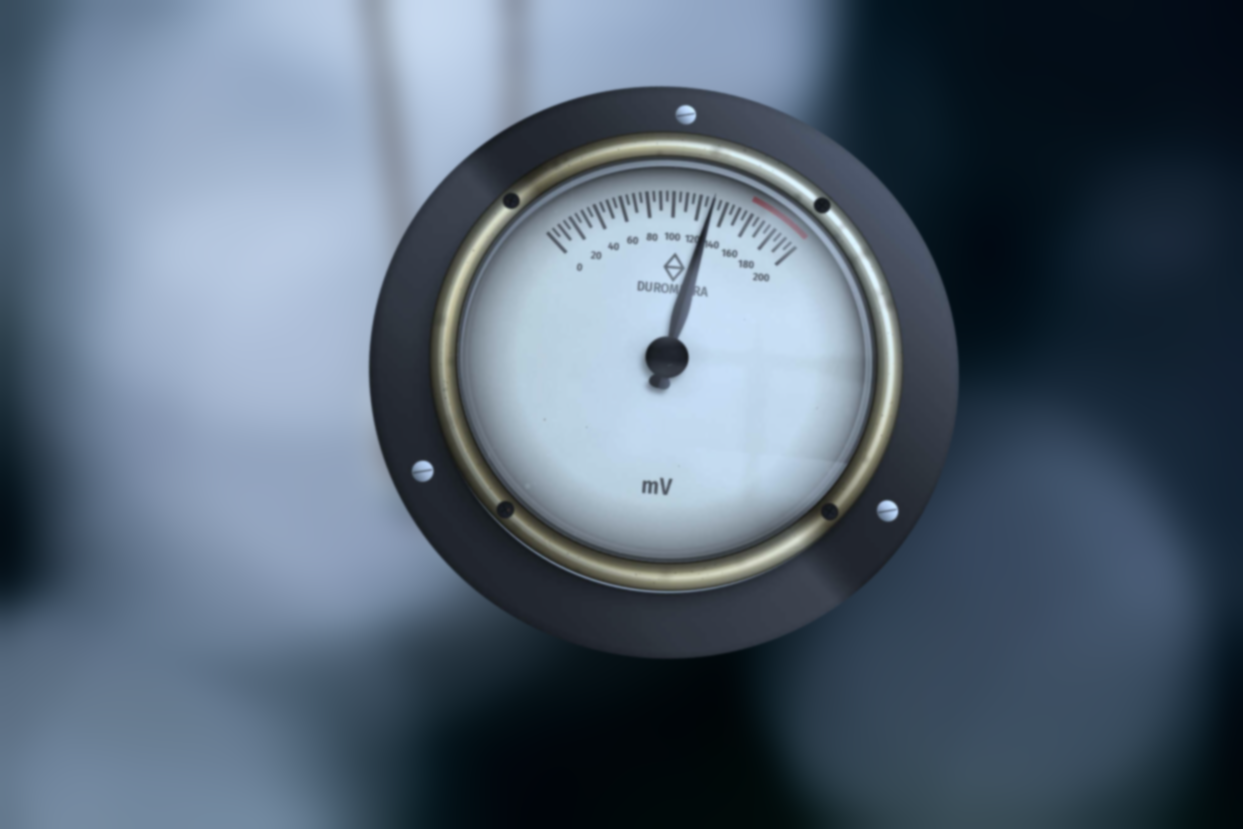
130 mV
